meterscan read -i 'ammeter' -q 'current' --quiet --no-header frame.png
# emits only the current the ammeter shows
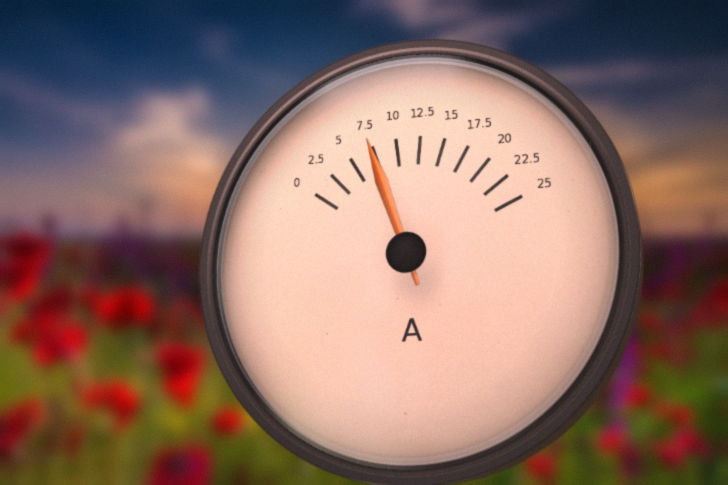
7.5 A
